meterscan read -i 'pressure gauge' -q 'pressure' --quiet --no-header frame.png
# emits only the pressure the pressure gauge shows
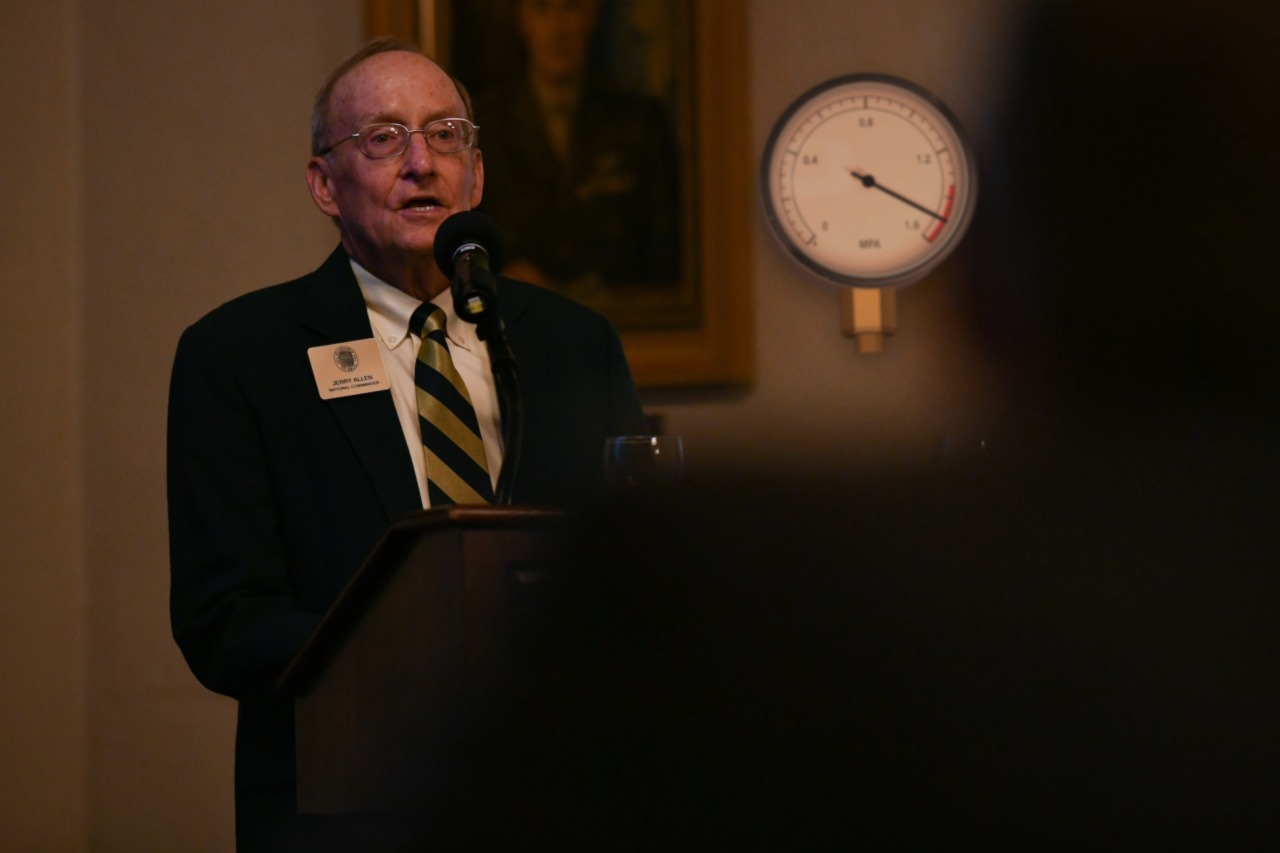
1.5 MPa
